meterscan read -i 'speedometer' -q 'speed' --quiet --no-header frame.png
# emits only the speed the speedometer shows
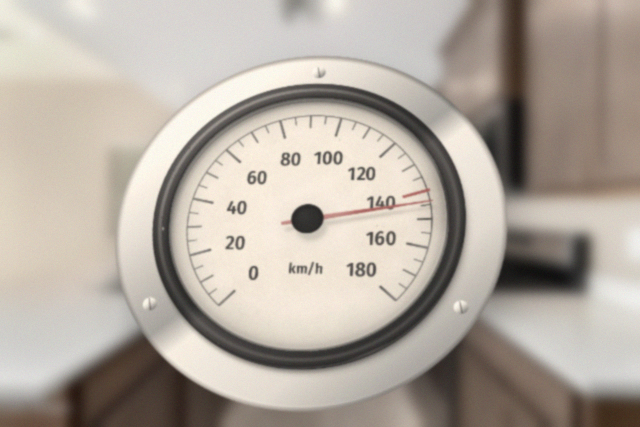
145 km/h
